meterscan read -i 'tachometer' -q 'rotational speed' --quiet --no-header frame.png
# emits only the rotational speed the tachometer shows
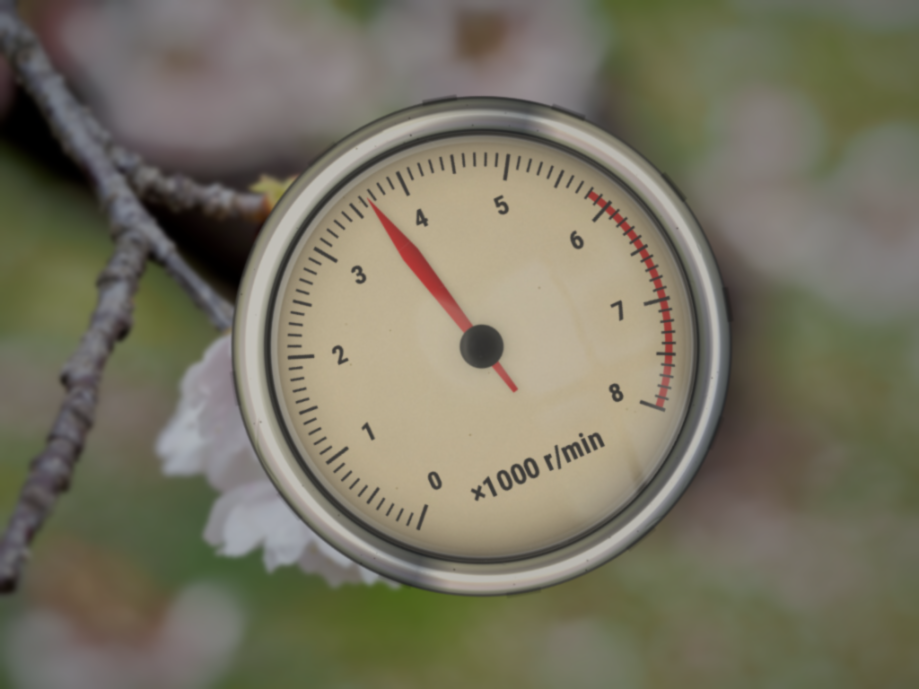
3650 rpm
